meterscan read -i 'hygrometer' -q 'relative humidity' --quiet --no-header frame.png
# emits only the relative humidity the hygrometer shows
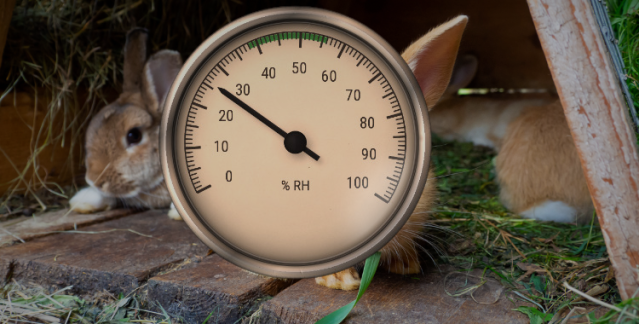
26 %
